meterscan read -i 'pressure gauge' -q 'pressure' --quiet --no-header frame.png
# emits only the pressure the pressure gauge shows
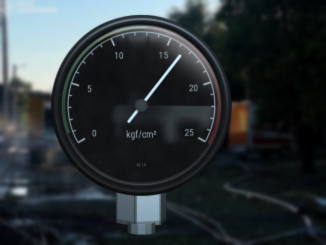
16.5 kg/cm²
